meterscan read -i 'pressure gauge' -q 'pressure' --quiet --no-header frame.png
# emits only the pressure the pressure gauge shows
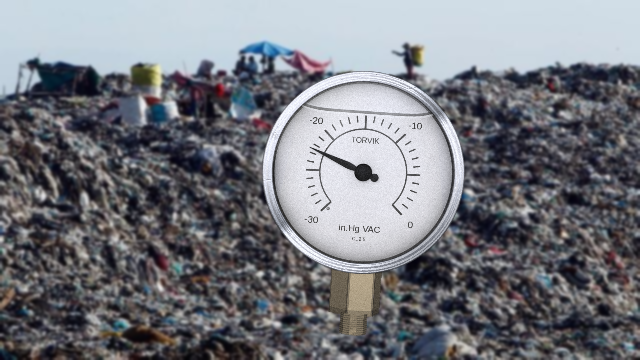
-22.5 inHg
